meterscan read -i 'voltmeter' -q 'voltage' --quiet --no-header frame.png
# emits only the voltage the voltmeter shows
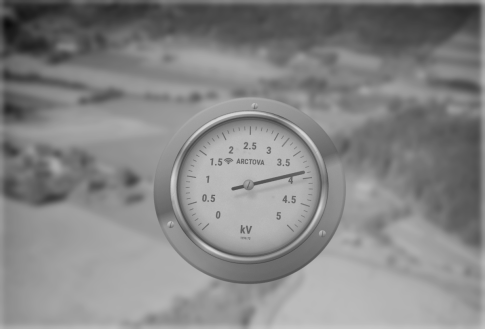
3.9 kV
